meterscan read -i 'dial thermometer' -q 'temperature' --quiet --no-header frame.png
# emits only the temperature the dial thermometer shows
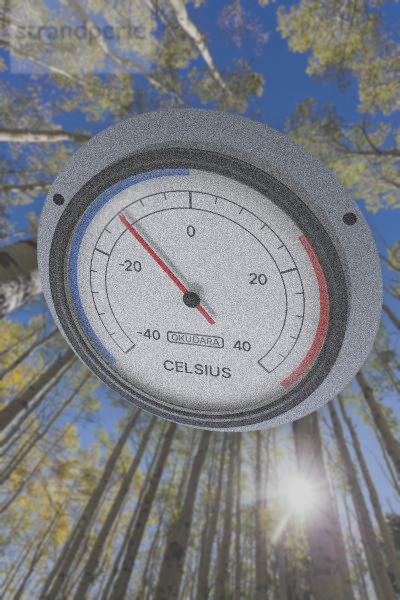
-12 °C
